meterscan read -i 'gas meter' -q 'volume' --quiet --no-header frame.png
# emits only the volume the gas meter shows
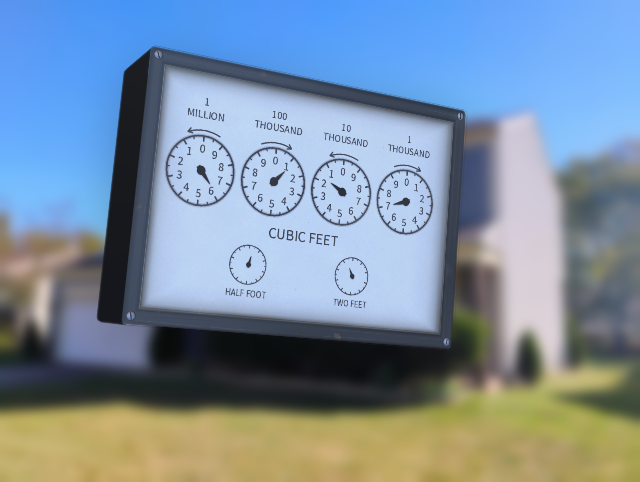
611700 ft³
